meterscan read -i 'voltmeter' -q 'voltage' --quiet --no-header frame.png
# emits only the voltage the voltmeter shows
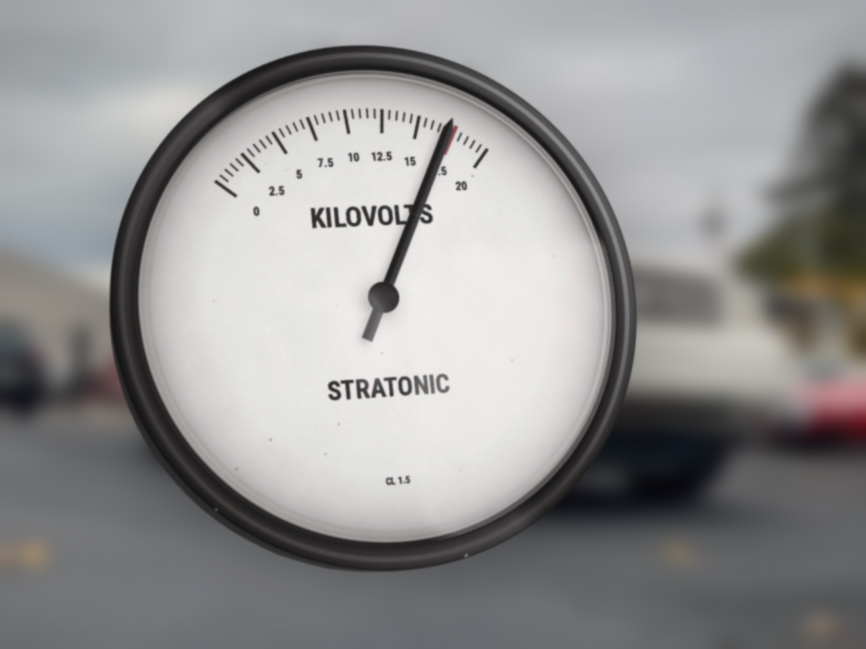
17 kV
